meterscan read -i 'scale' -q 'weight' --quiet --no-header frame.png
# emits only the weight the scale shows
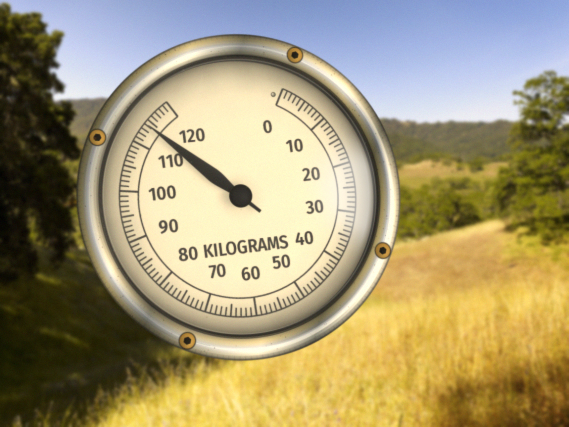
114 kg
